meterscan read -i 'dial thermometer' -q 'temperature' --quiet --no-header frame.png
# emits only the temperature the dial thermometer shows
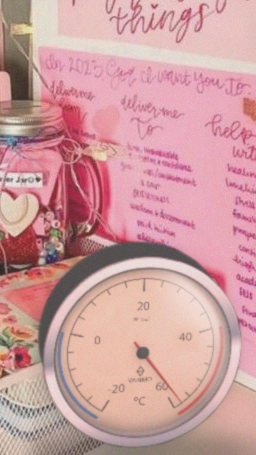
58 °C
